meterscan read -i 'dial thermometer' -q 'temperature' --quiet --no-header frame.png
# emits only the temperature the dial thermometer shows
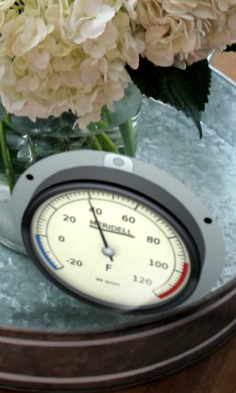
40 °F
